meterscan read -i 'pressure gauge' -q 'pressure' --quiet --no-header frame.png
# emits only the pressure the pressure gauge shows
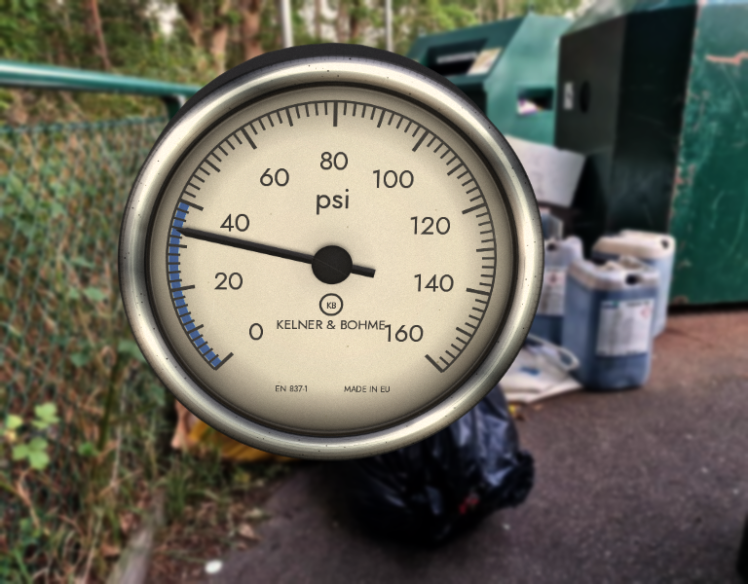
34 psi
